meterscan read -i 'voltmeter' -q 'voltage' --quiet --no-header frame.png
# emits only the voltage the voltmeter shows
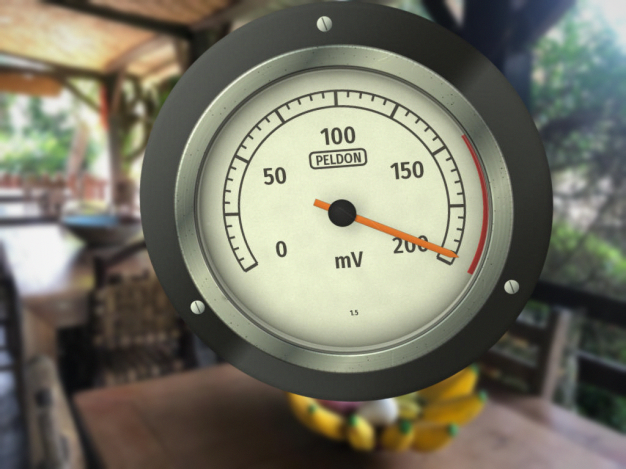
195 mV
